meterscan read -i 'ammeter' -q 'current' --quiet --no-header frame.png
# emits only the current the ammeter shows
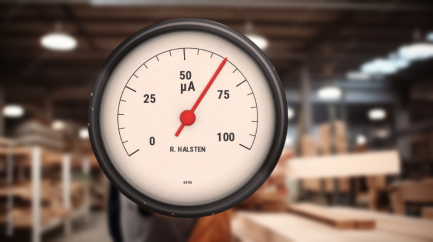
65 µA
